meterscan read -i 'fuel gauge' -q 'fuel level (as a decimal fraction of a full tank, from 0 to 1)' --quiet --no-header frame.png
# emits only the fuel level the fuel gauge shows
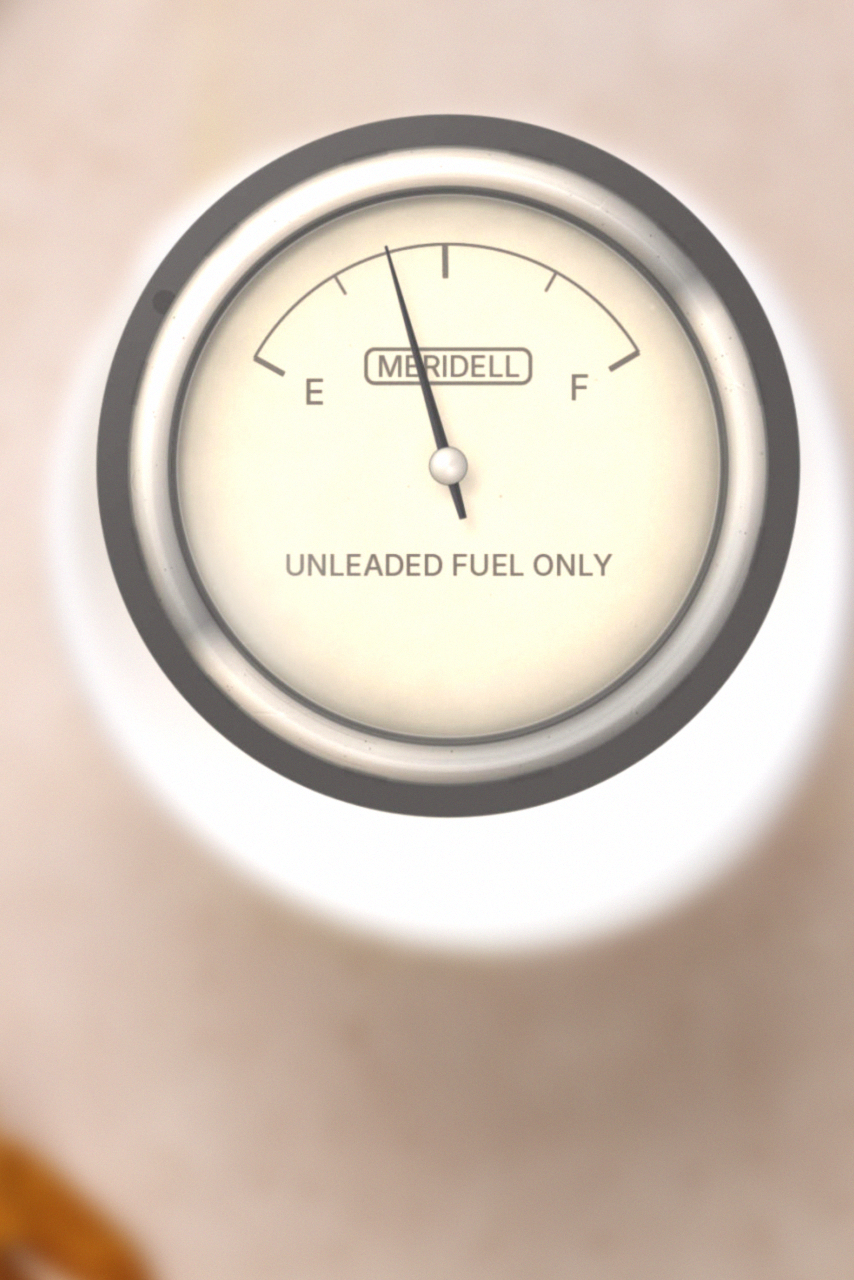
0.375
